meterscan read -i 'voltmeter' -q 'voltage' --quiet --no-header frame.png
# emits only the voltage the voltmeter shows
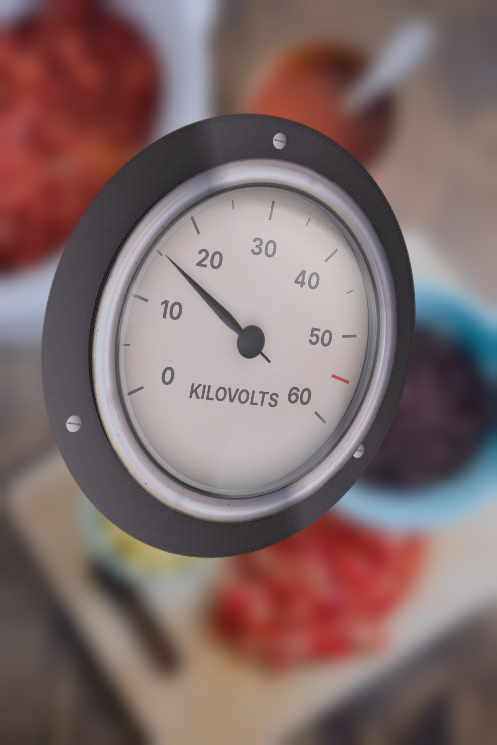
15 kV
